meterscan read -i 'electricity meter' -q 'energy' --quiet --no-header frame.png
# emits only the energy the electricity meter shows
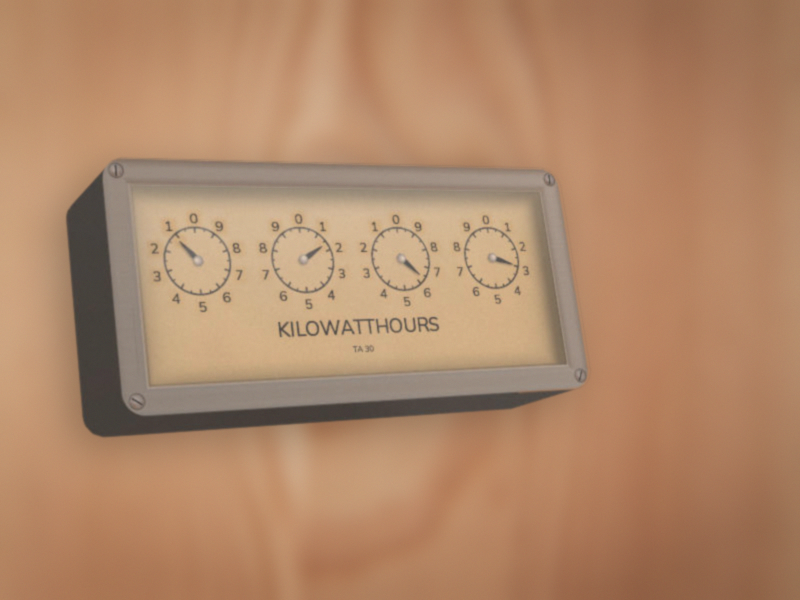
1163 kWh
